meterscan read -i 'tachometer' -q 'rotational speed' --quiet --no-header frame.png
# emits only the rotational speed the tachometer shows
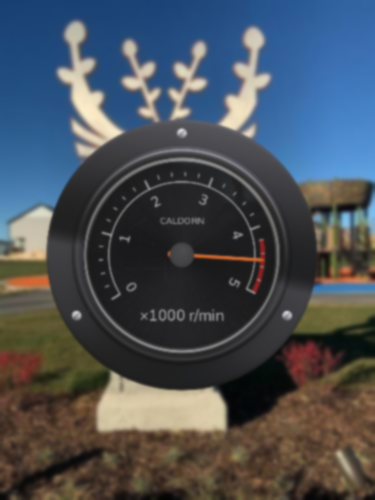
4500 rpm
